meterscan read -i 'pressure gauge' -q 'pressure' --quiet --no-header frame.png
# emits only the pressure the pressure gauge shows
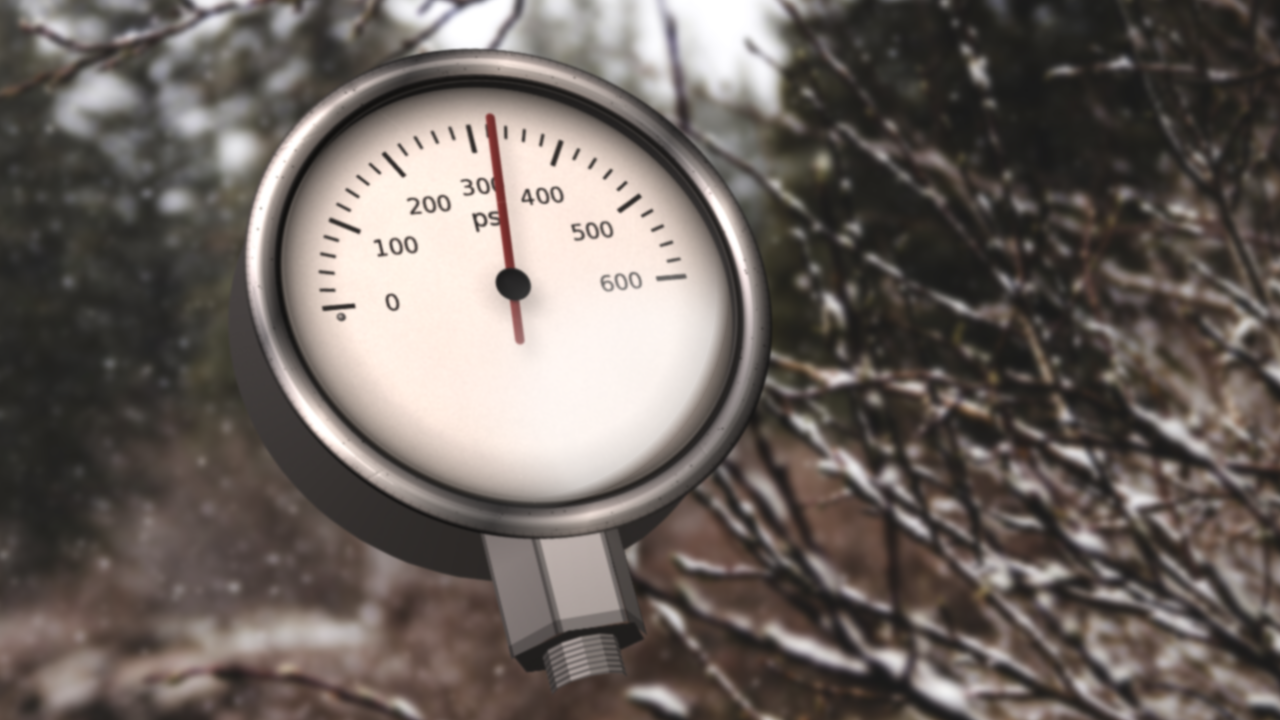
320 psi
